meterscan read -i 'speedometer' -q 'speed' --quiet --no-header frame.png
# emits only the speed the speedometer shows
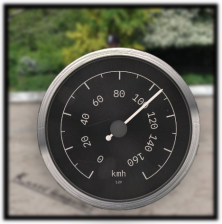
105 km/h
